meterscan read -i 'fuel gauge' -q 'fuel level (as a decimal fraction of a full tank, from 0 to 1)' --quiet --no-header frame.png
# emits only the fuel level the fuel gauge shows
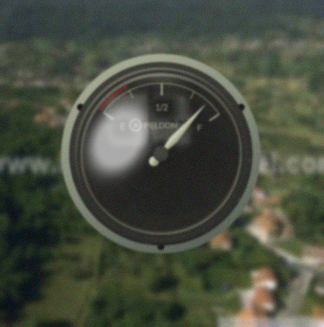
0.875
